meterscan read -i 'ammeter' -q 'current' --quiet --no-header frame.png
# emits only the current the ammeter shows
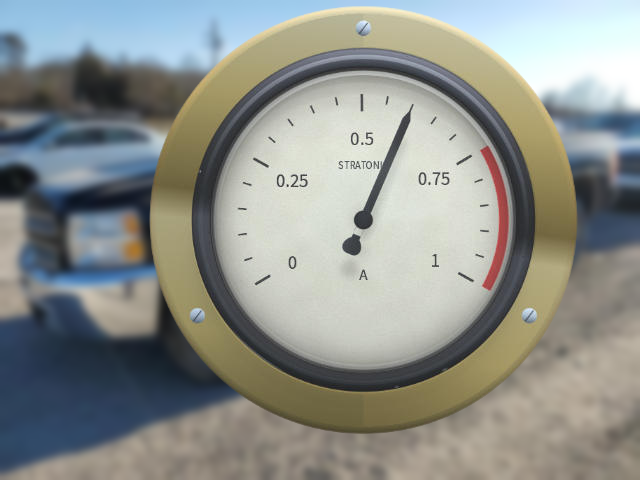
0.6 A
